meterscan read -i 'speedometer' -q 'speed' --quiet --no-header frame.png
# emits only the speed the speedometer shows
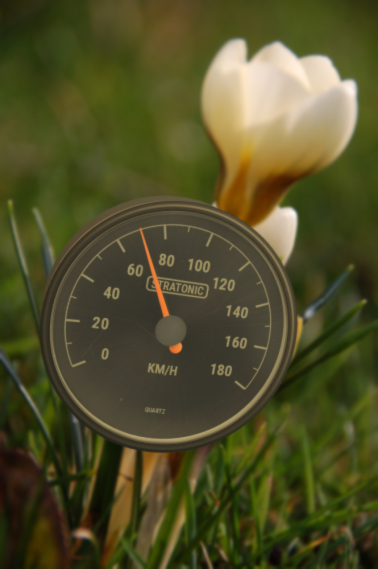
70 km/h
